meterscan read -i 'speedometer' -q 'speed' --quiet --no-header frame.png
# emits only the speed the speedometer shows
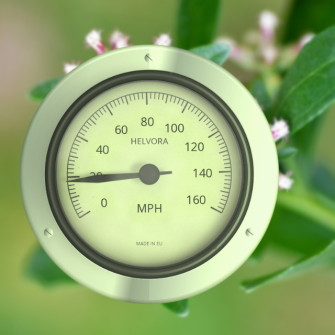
18 mph
